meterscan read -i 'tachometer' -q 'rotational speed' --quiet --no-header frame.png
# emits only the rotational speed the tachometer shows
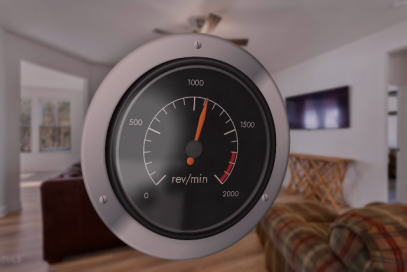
1100 rpm
